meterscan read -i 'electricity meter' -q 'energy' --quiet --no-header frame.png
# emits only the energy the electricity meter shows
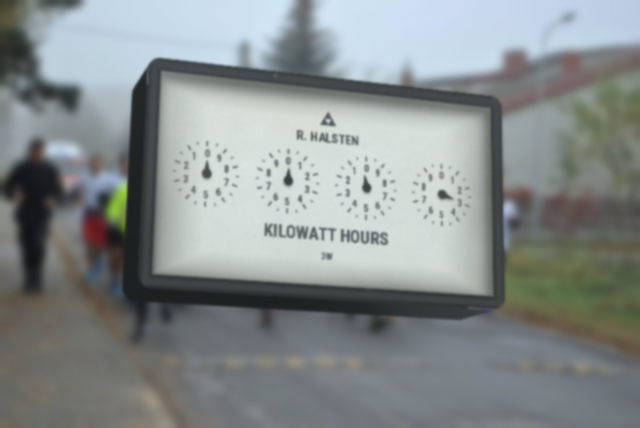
3 kWh
